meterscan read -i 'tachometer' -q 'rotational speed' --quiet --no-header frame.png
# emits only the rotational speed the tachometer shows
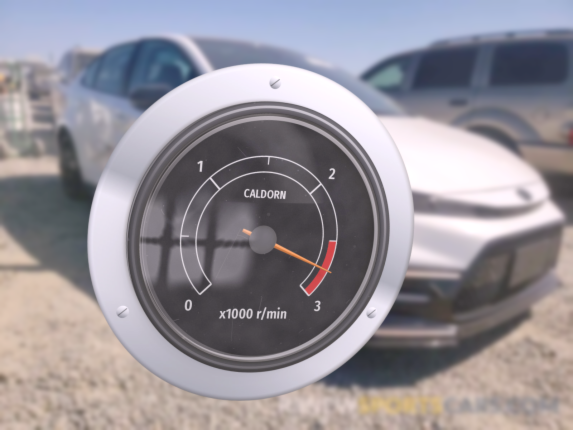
2750 rpm
